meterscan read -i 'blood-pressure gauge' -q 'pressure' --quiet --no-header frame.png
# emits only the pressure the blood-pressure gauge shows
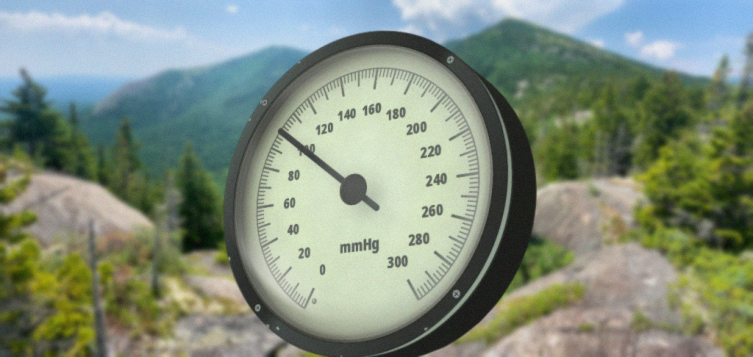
100 mmHg
